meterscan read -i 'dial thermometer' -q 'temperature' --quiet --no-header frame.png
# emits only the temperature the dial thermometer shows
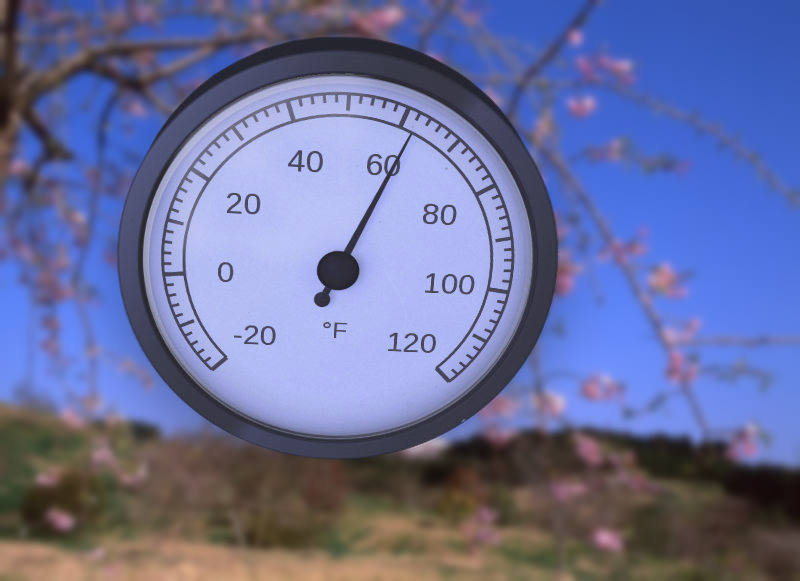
62 °F
